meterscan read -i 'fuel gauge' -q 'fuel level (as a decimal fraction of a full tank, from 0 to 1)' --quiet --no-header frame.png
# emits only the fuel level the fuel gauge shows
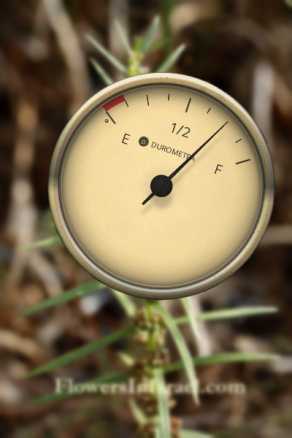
0.75
